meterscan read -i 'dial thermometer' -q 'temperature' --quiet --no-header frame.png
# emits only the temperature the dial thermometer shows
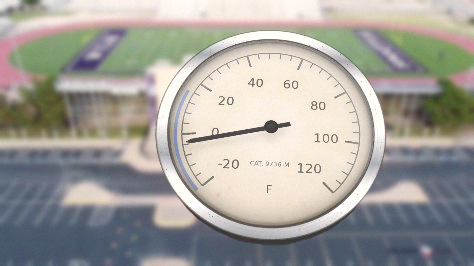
-4 °F
